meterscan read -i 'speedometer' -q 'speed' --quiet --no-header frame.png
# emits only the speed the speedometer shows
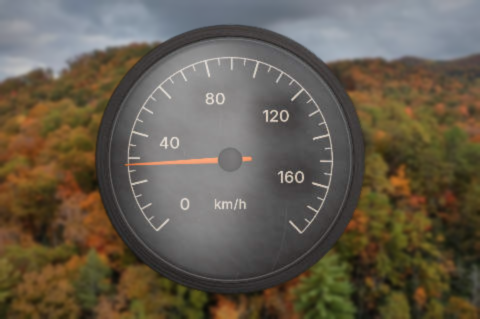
27.5 km/h
